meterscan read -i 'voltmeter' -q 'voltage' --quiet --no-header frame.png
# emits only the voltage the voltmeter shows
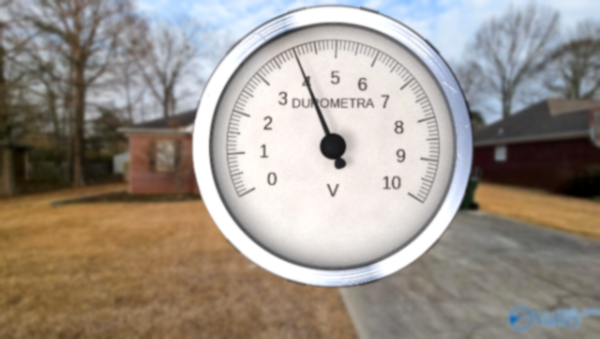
4 V
